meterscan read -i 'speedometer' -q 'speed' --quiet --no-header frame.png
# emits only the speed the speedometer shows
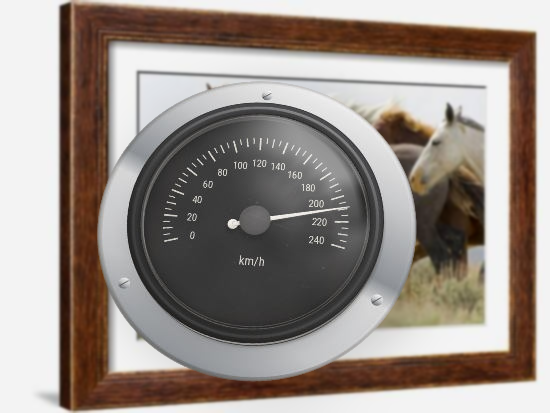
210 km/h
